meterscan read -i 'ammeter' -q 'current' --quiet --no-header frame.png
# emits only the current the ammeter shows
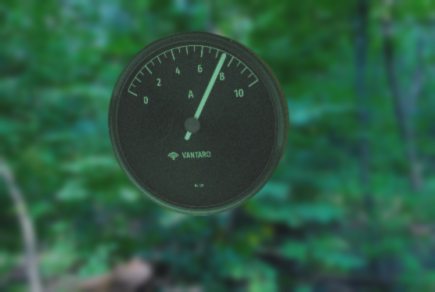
7.5 A
